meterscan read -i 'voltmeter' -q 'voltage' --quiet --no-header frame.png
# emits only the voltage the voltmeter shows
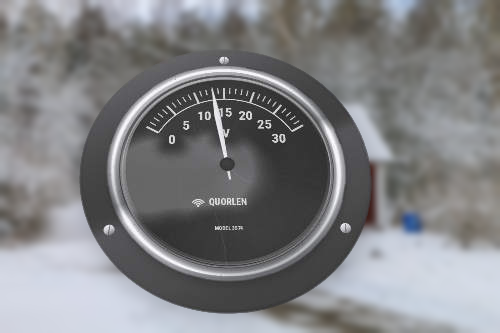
13 V
